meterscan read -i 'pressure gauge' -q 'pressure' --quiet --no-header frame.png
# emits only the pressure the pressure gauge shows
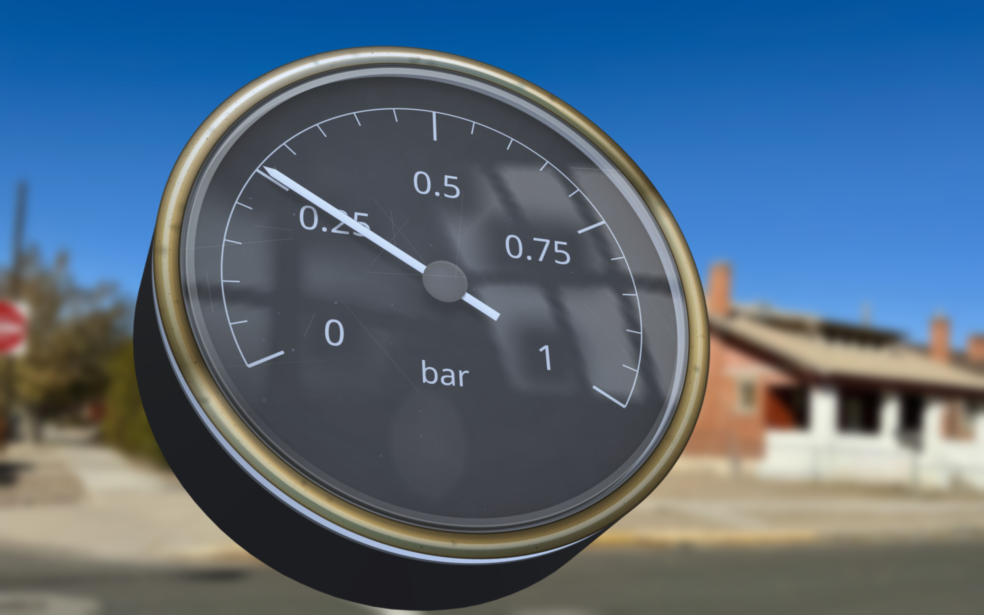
0.25 bar
